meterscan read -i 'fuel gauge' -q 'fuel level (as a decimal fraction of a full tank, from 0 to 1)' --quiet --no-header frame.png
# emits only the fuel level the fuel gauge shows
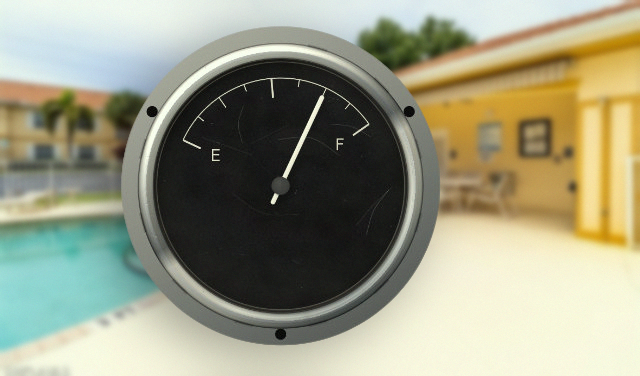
0.75
